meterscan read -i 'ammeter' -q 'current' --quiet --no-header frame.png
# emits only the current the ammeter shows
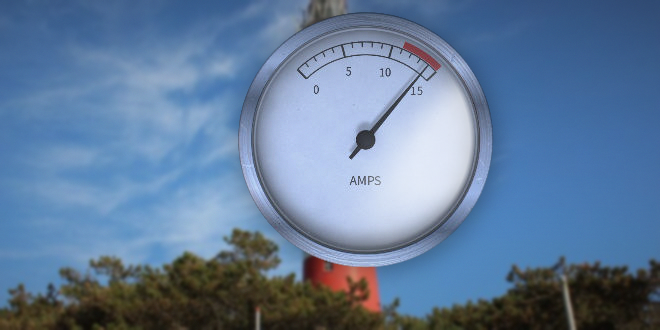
14 A
